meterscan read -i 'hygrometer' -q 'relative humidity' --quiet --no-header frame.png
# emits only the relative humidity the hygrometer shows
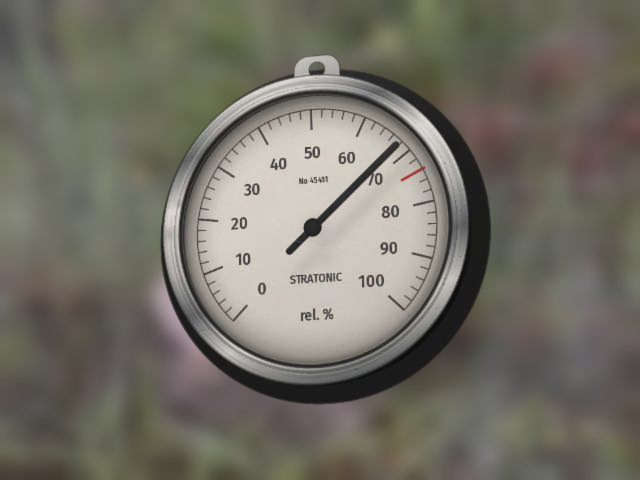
68 %
